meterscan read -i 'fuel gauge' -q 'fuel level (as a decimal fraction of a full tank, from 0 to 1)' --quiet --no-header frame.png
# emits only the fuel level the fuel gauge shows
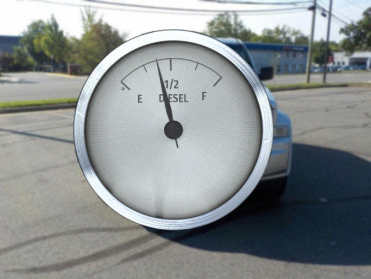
0.375
